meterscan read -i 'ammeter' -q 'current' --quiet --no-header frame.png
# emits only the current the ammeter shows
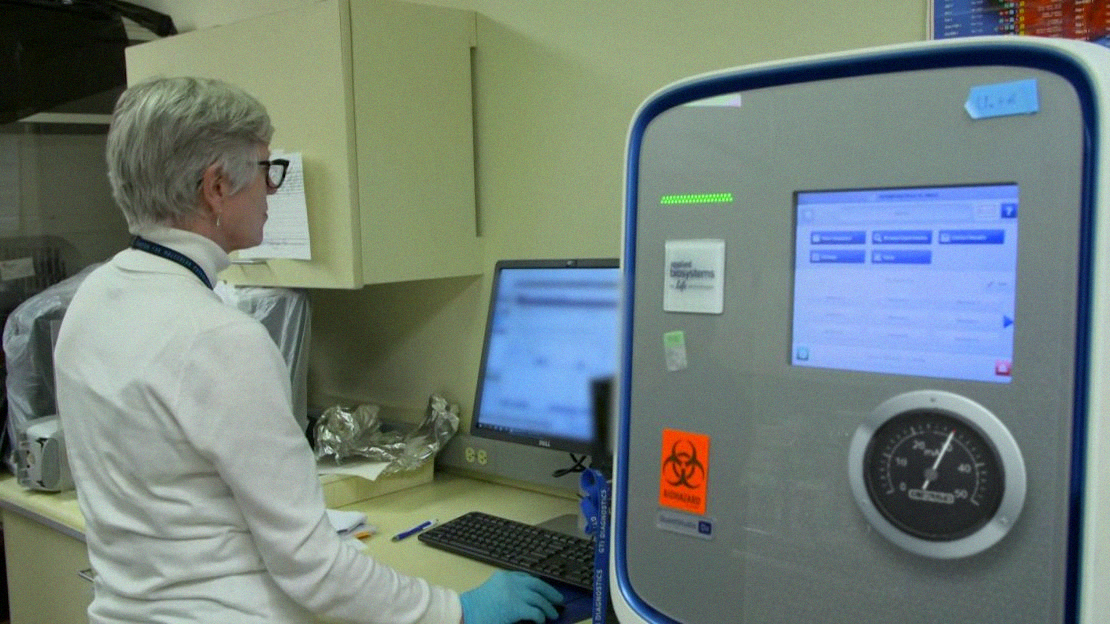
30 mA
